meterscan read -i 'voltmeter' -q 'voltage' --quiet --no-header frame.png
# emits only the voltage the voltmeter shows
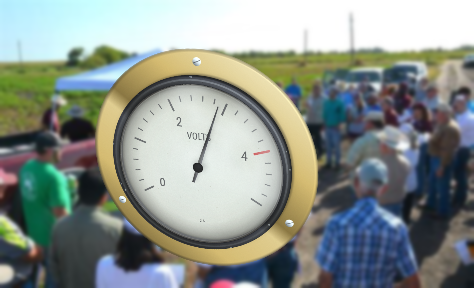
2.9 V
